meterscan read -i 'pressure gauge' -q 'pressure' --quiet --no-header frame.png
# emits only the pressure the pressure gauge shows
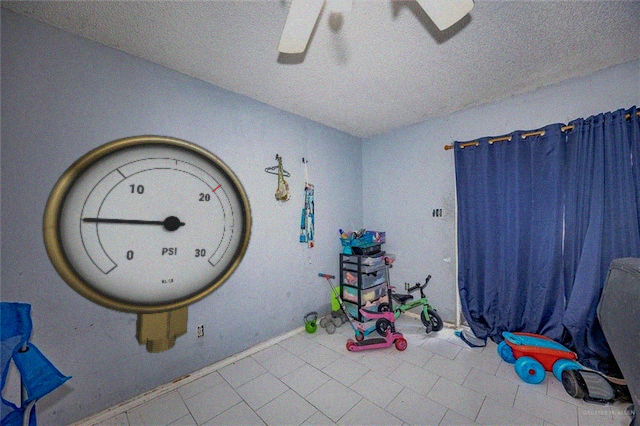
5 psi
